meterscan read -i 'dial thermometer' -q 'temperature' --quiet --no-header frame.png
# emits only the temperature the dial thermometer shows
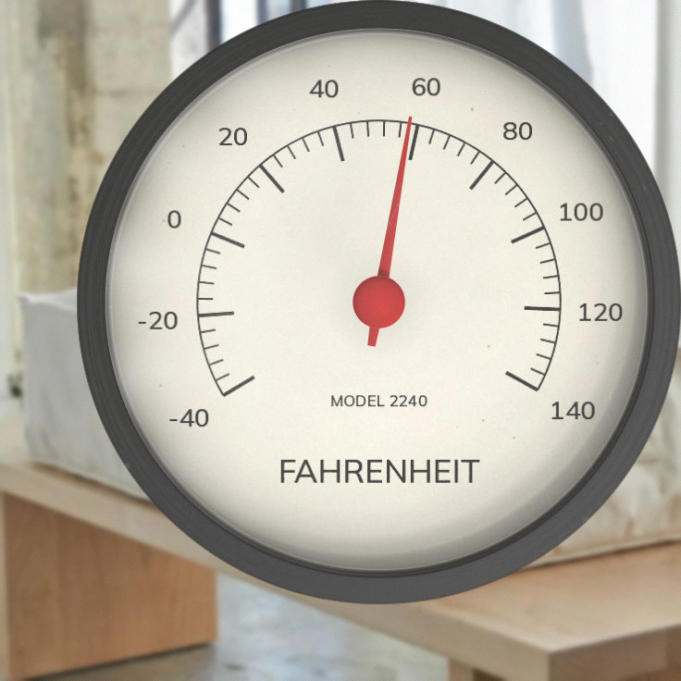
58 °F
